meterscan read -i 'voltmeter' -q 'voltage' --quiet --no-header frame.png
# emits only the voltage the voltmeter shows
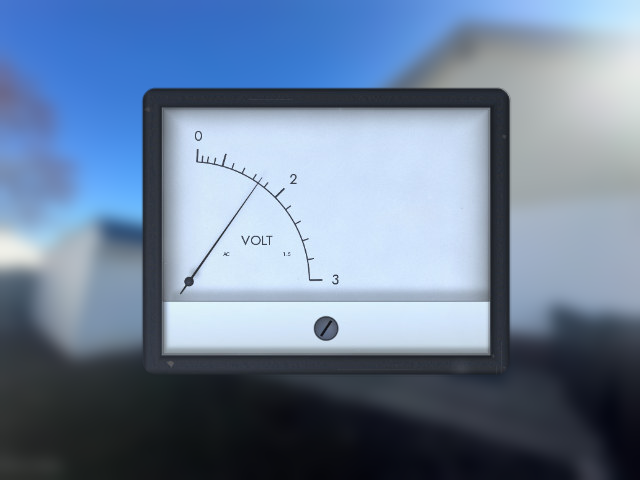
1.7 V
